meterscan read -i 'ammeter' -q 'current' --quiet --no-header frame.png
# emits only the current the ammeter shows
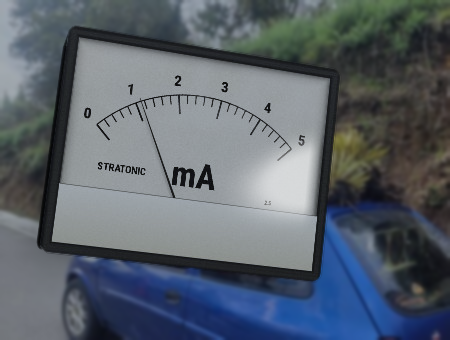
1.1 mA
